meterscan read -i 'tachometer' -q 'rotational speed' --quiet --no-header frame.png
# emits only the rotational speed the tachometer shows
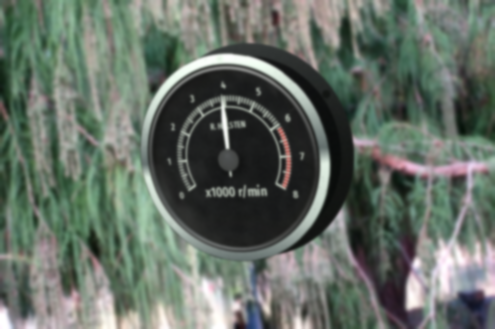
4000 rpm
